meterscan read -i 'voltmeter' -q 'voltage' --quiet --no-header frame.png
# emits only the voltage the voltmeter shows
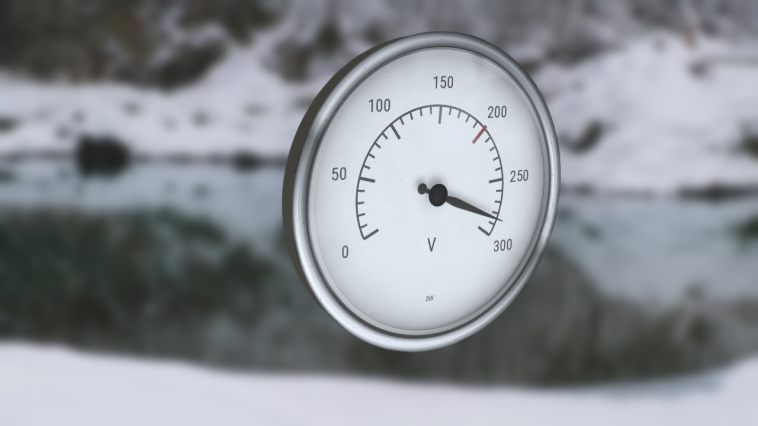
285 V
